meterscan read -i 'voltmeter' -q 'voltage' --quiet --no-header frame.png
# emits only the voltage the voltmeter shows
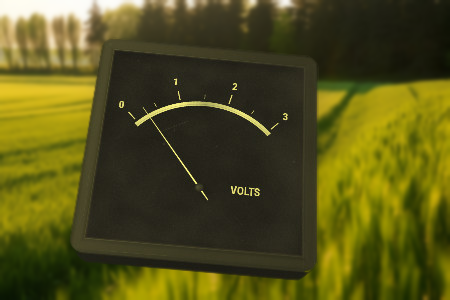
0.25 V
